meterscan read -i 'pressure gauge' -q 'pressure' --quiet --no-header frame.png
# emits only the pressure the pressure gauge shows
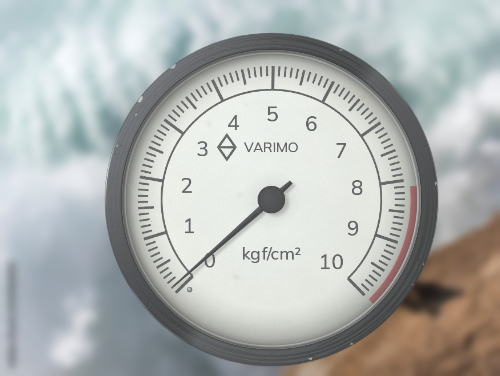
0.1 kg/cm²
